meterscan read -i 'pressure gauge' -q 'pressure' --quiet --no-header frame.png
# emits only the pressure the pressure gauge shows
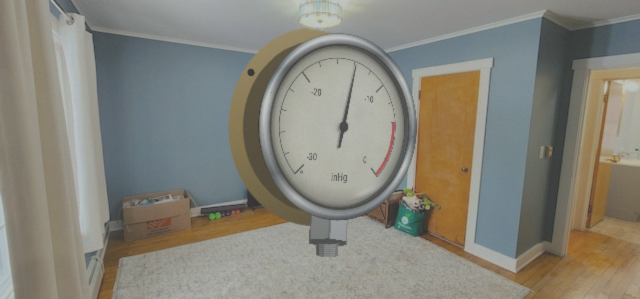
-14 inHg
